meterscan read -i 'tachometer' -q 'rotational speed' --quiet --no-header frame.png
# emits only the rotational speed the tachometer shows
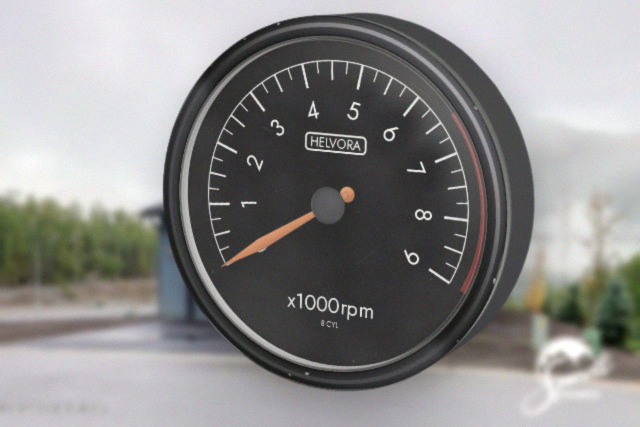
0 rpm
